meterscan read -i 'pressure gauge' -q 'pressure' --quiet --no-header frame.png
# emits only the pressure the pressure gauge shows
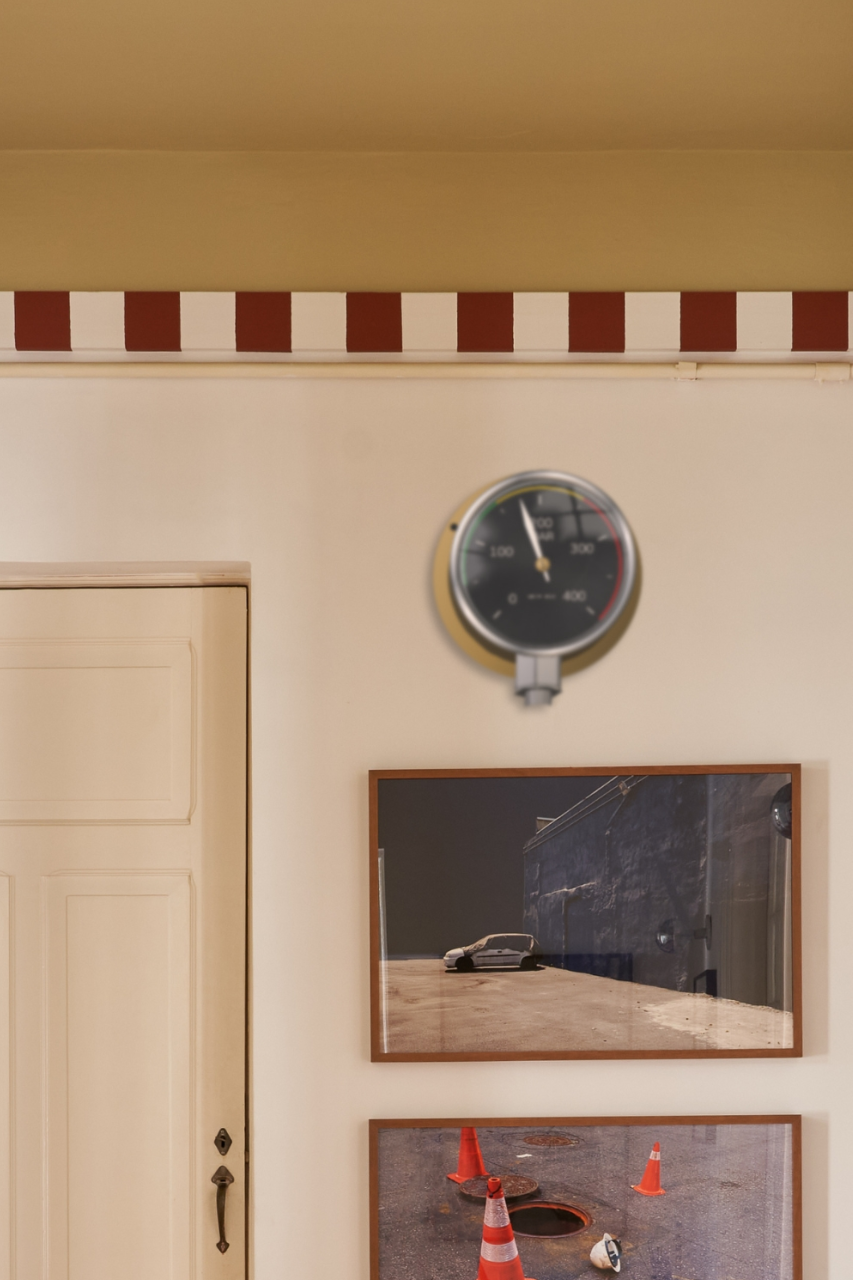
175 bar
